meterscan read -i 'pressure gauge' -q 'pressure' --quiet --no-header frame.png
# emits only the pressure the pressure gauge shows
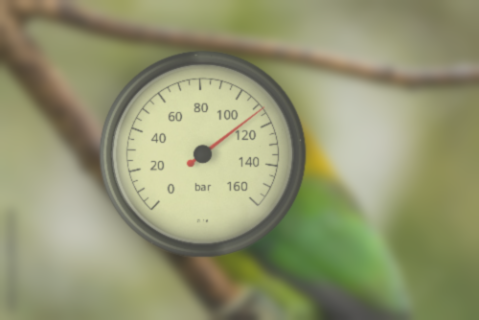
112.5 bar
